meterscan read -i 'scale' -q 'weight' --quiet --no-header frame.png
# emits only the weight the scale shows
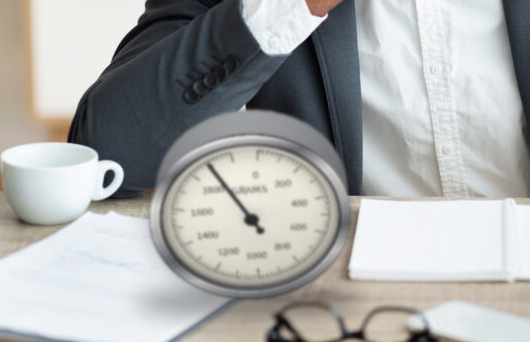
1900 g
